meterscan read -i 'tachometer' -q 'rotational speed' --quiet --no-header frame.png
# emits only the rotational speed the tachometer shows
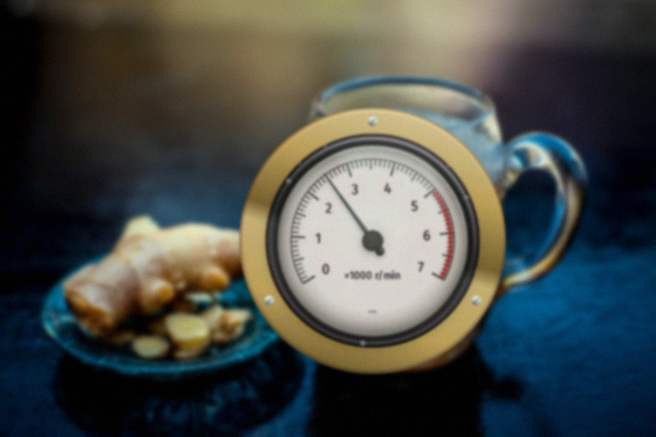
2500 rpm
